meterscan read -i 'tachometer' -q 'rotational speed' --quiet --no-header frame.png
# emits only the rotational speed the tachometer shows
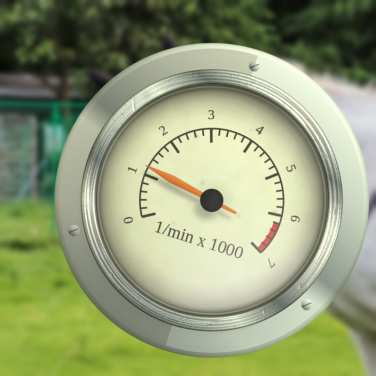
1200 rpm
